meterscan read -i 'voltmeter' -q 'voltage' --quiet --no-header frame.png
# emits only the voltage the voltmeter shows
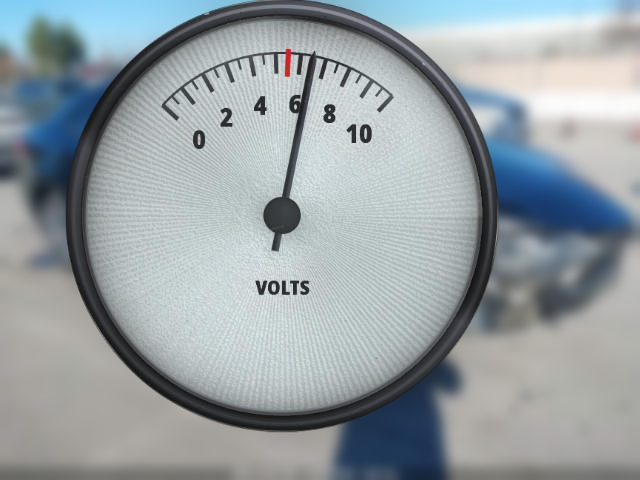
6.5 V
